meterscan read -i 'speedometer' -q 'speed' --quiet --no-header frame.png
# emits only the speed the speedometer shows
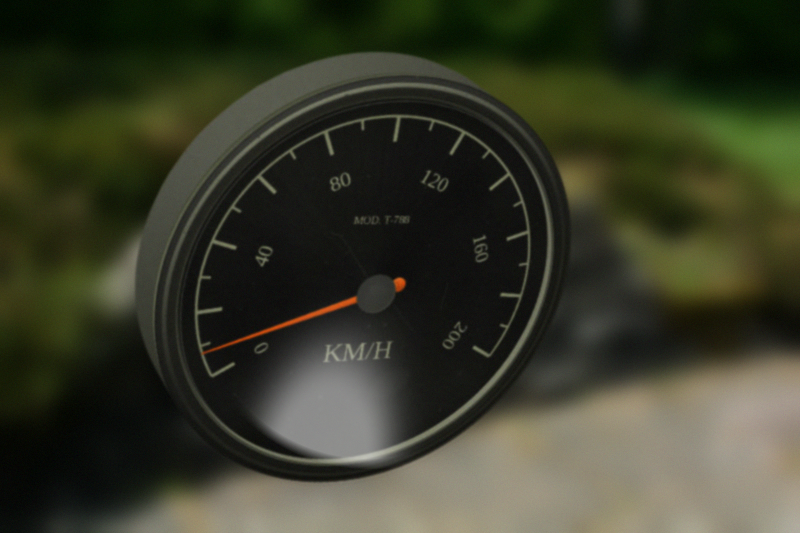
10 km/h
